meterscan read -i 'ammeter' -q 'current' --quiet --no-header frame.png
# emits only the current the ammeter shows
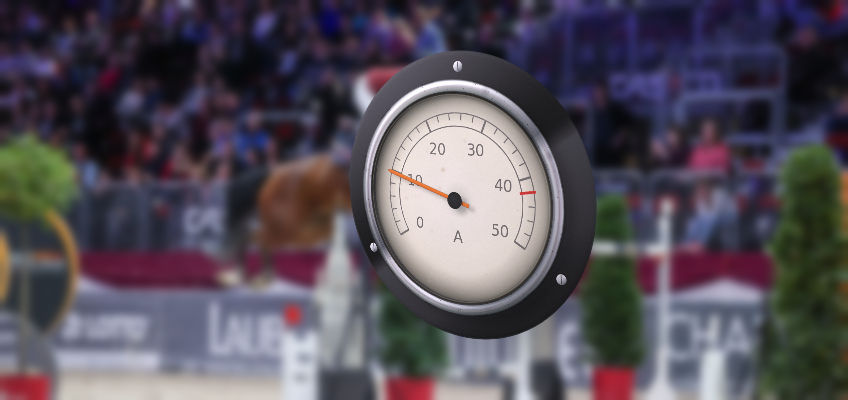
10 A
